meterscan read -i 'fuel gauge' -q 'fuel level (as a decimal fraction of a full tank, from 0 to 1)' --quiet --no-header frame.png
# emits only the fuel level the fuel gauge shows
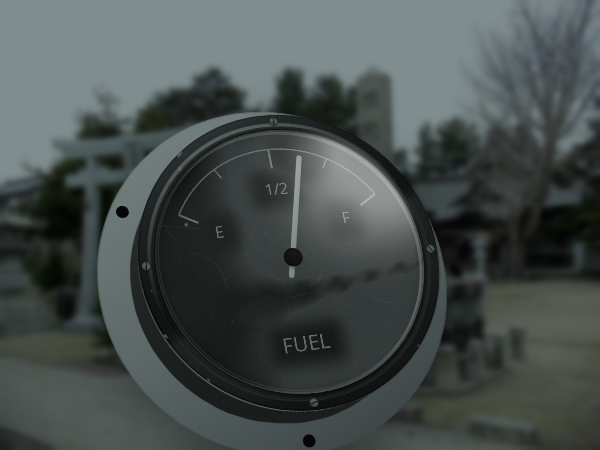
0.625
